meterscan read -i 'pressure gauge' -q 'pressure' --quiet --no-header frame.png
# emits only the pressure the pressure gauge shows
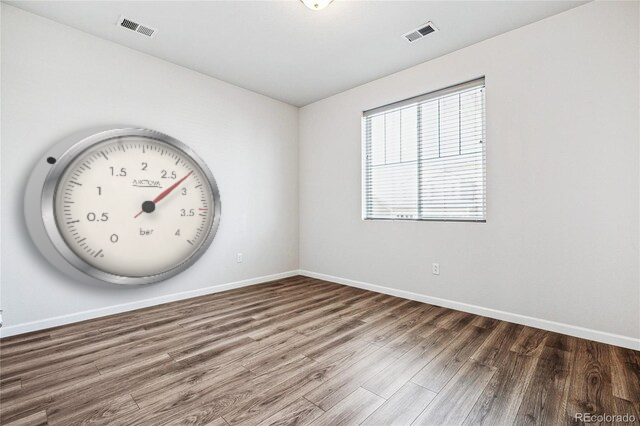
2.75 bar
